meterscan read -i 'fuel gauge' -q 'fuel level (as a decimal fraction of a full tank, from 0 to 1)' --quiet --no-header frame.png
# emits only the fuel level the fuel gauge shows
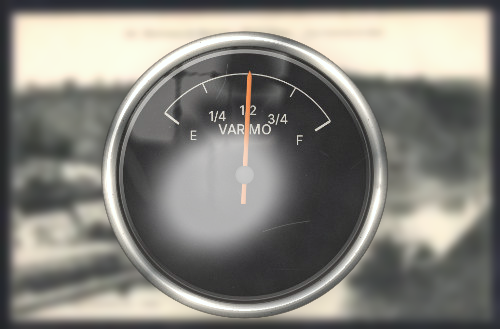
0.5
